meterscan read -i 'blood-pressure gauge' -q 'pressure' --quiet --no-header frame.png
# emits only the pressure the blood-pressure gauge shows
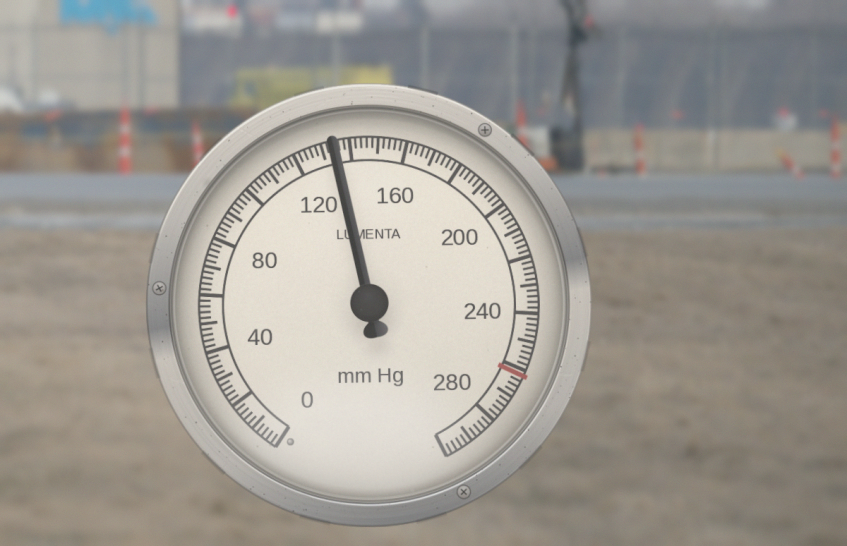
134 mmHg
